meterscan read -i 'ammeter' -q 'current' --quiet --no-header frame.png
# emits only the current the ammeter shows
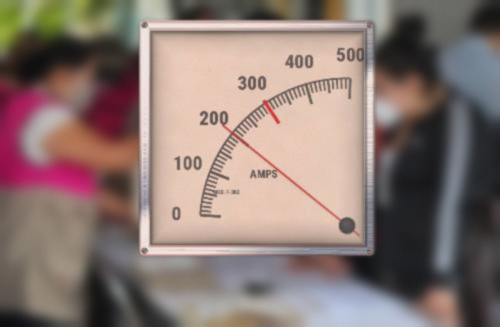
200 A
